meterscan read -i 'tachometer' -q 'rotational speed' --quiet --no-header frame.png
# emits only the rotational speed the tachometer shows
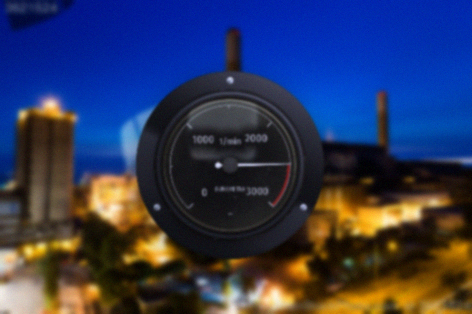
2500 rpm
